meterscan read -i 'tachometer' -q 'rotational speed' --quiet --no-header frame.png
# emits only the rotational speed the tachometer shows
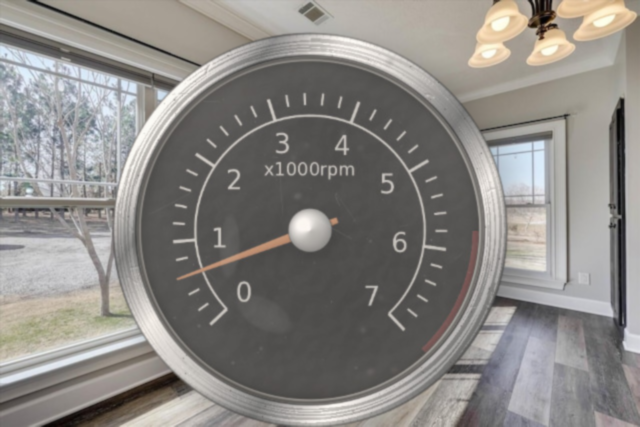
600 rpm
